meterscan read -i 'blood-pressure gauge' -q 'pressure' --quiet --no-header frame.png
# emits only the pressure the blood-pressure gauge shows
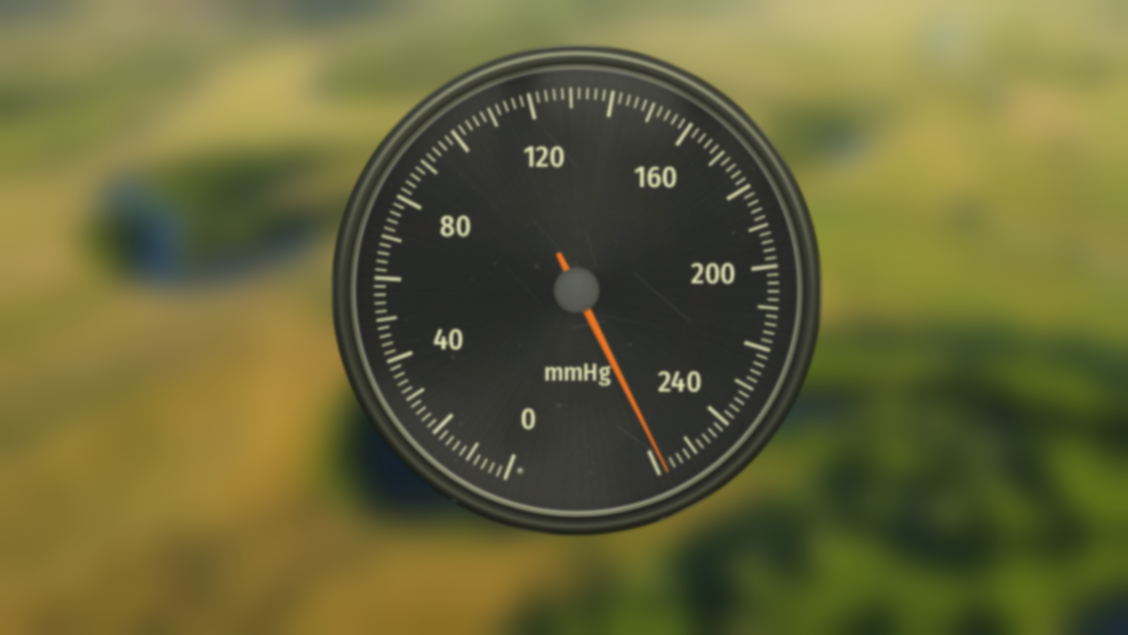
258 mmHg
